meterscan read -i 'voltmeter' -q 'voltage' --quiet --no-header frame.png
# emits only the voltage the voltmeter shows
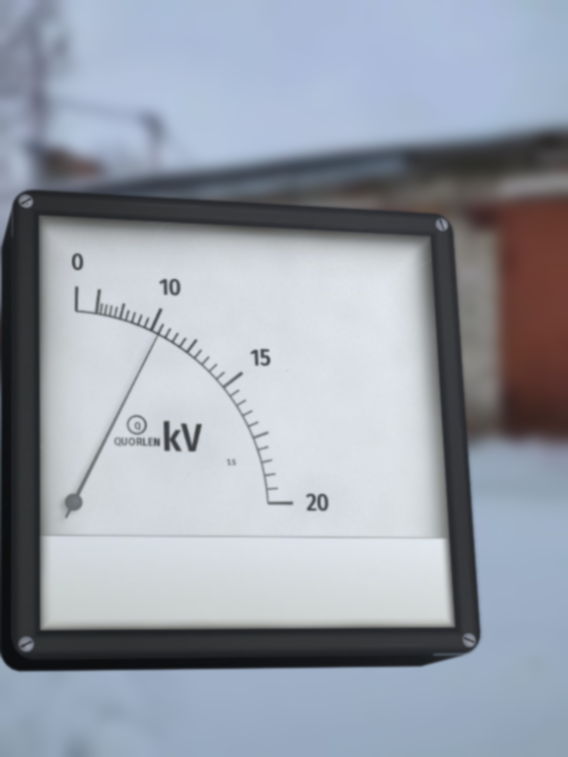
10.5 kV
